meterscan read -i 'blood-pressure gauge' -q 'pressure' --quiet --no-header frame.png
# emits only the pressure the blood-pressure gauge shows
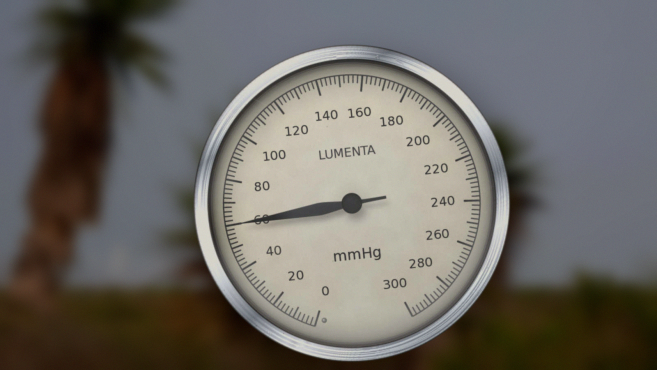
60 mmHg
